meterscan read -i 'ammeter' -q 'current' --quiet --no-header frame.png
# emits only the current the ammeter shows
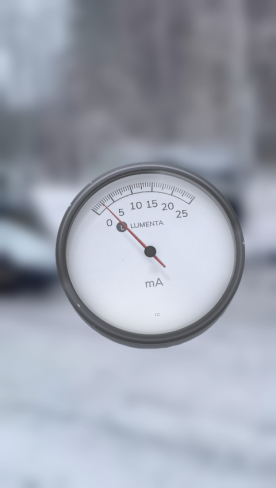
2.5 mA
